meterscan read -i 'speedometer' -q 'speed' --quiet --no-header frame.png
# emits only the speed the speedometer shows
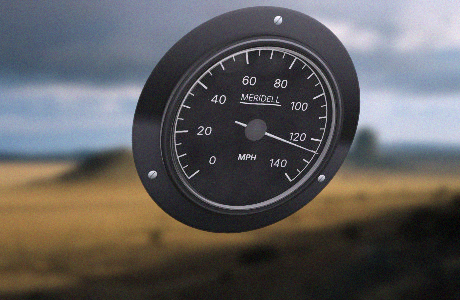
125 mph
